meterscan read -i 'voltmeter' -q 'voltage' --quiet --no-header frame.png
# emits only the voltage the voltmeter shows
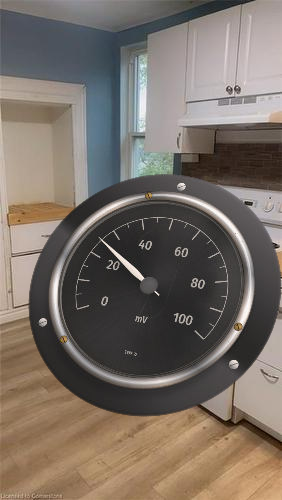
25 mV
